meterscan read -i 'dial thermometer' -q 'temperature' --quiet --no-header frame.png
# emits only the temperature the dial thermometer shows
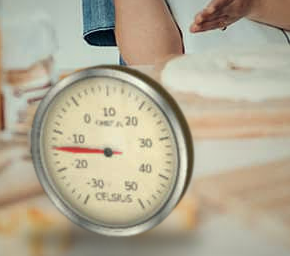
-14 °C
